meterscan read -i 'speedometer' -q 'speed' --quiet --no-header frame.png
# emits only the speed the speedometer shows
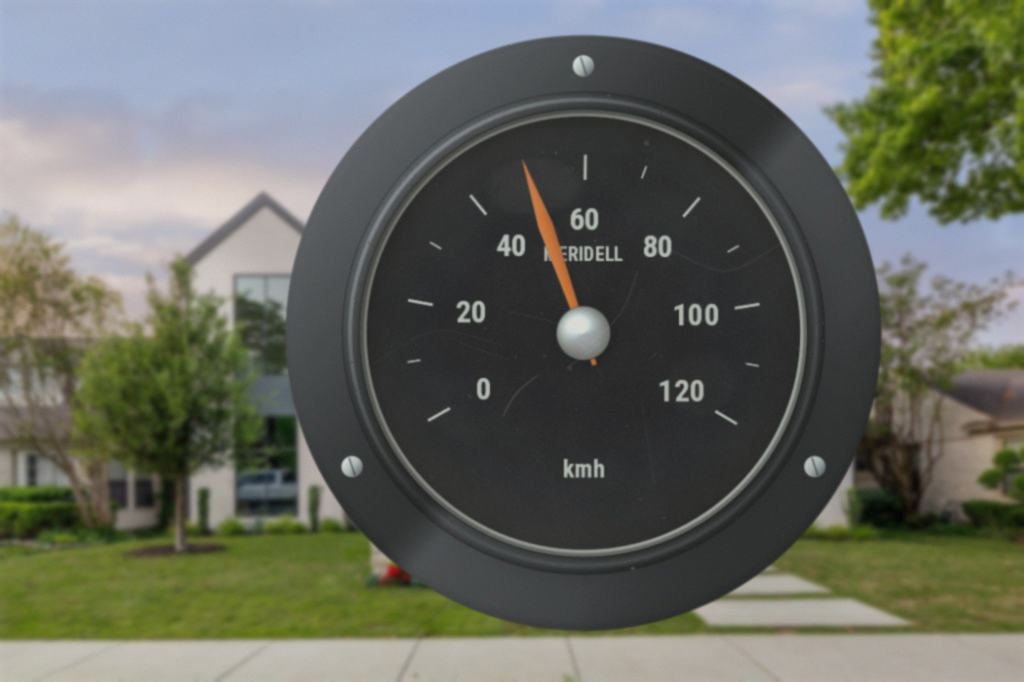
50 km/h
